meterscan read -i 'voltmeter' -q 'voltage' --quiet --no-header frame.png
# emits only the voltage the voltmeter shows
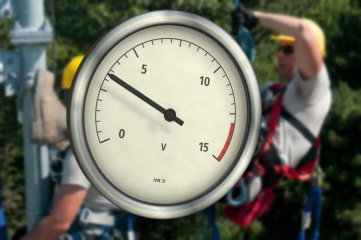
3.25 V
